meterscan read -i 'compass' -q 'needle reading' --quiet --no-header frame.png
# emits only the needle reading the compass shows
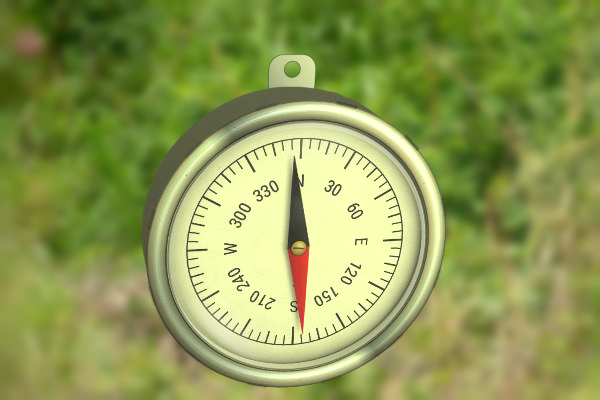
175 °
